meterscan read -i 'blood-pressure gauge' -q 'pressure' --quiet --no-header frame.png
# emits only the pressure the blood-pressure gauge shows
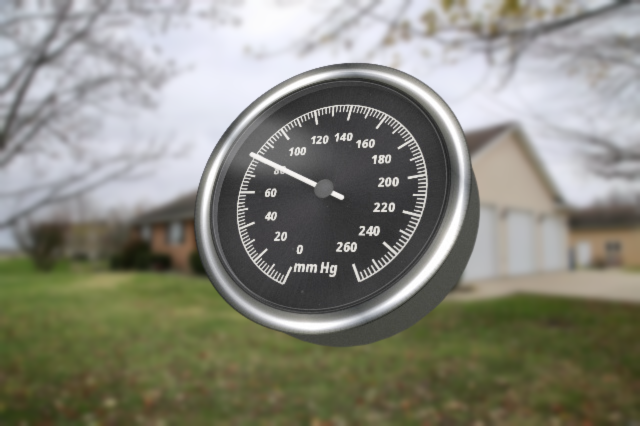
80 mmHg
